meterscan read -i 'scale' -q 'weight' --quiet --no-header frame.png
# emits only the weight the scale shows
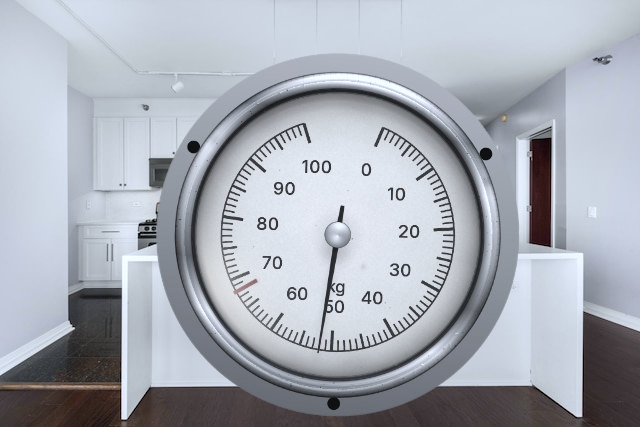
52 kg
